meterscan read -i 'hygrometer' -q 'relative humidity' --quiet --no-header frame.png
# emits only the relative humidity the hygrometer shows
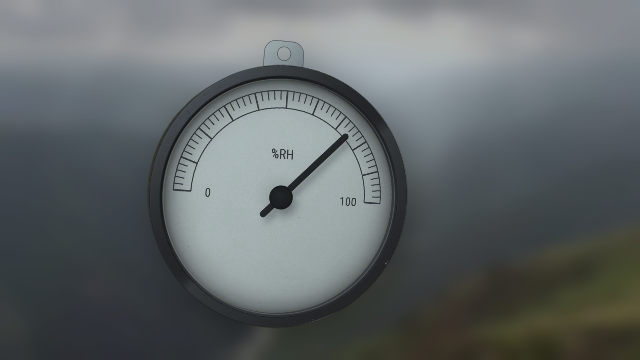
74 %
